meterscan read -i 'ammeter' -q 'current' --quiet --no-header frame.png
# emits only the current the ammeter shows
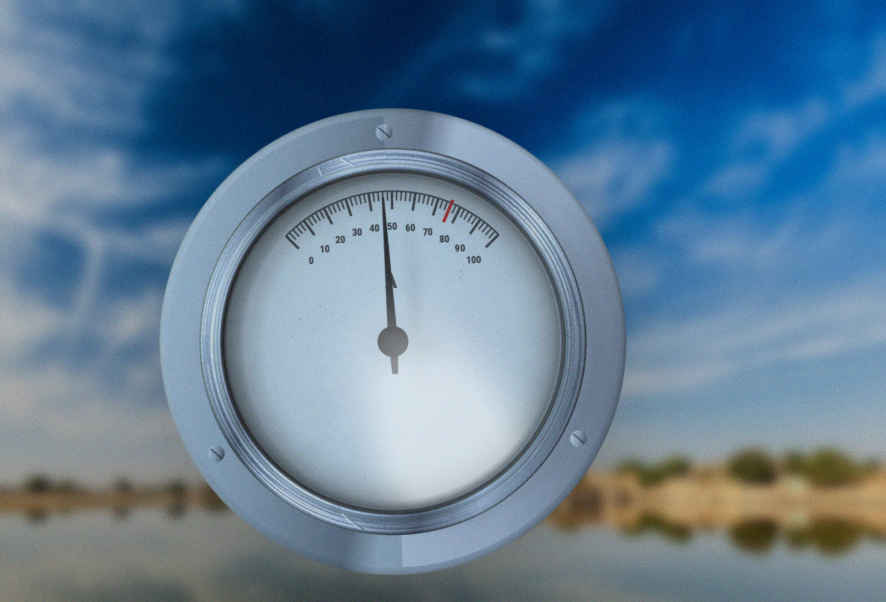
46 A
